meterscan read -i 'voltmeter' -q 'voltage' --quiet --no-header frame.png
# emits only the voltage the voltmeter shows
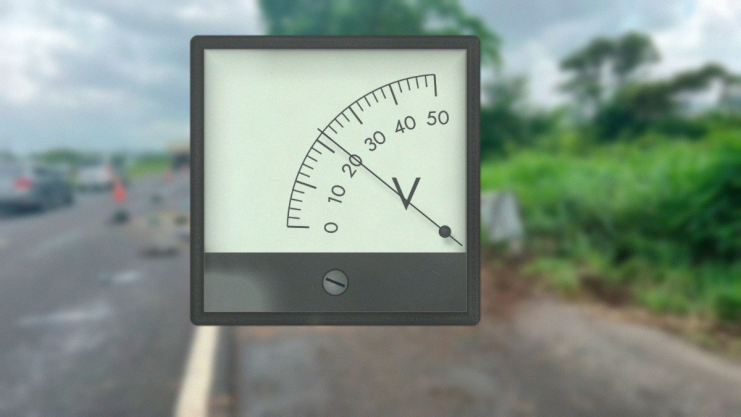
22 V
